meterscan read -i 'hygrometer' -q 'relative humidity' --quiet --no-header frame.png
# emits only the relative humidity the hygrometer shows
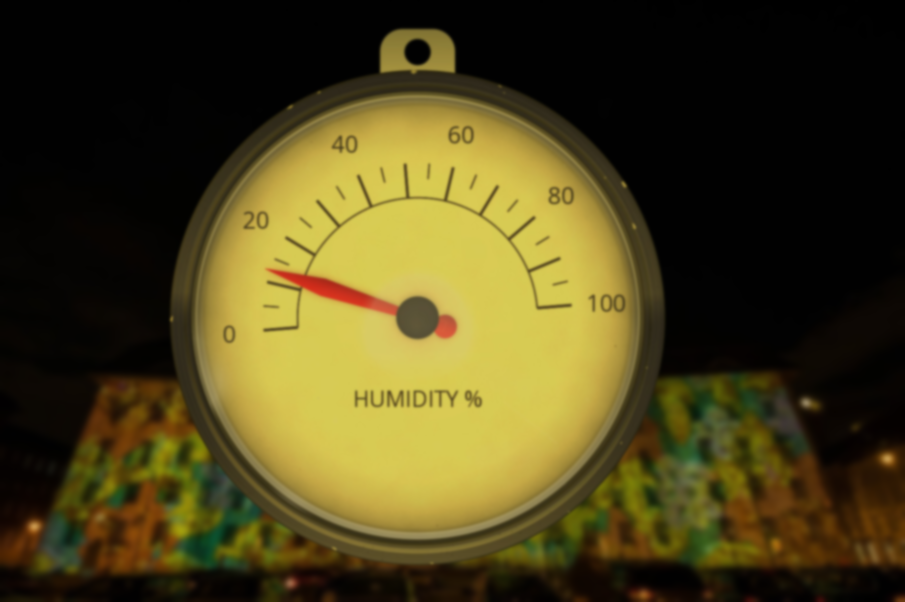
12.5 %
